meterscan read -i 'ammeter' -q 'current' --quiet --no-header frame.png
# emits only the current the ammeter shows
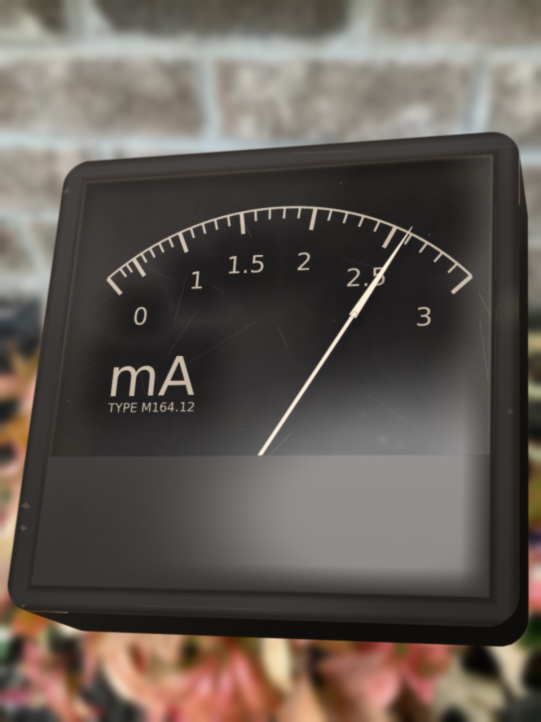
2.6 mA
